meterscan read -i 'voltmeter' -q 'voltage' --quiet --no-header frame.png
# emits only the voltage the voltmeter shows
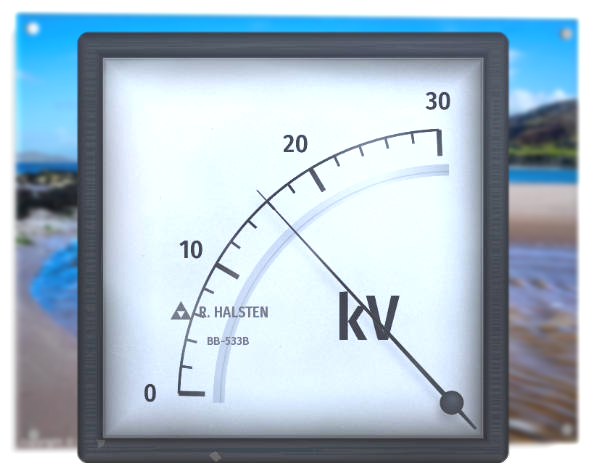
16 kV
